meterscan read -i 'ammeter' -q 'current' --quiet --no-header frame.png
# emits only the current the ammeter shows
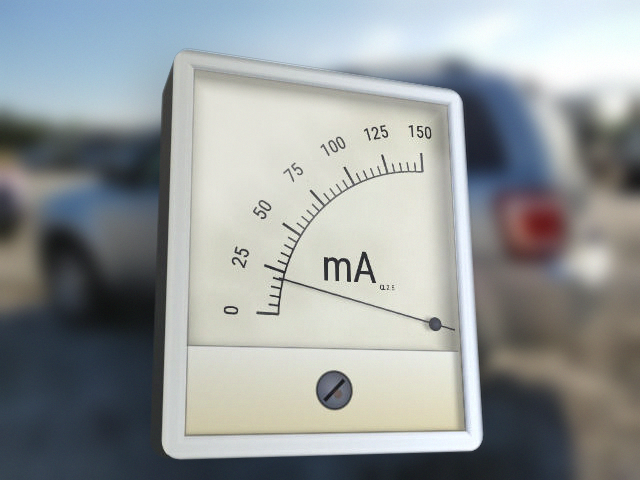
20 mA
